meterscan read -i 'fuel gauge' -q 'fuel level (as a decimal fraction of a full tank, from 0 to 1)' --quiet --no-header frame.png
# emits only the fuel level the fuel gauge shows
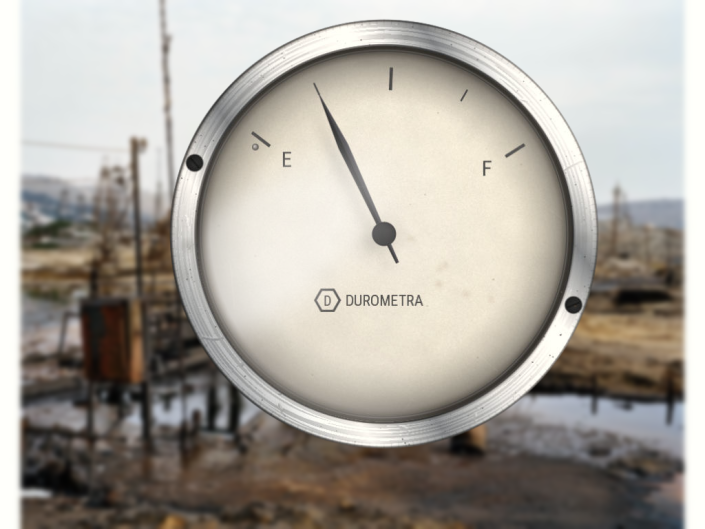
0.25
